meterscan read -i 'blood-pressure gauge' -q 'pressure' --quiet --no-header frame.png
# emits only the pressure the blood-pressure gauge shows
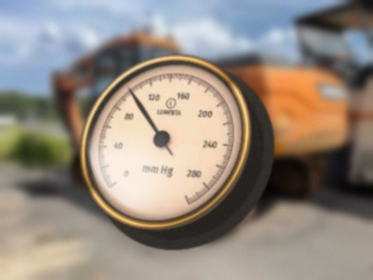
100 mmHg
